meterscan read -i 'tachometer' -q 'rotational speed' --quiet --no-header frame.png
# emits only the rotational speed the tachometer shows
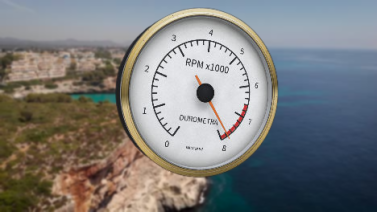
7800 rpm
